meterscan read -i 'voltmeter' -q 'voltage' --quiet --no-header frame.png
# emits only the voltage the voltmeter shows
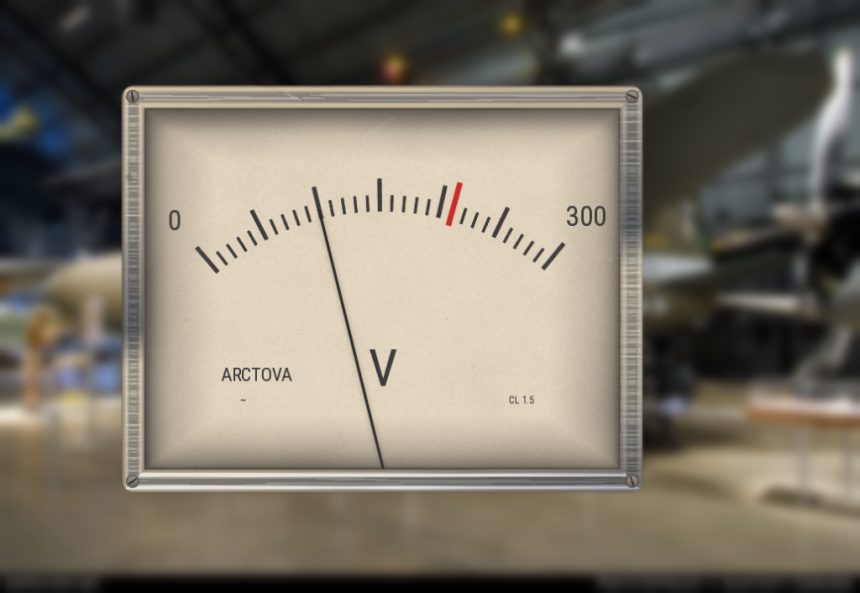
100 V
